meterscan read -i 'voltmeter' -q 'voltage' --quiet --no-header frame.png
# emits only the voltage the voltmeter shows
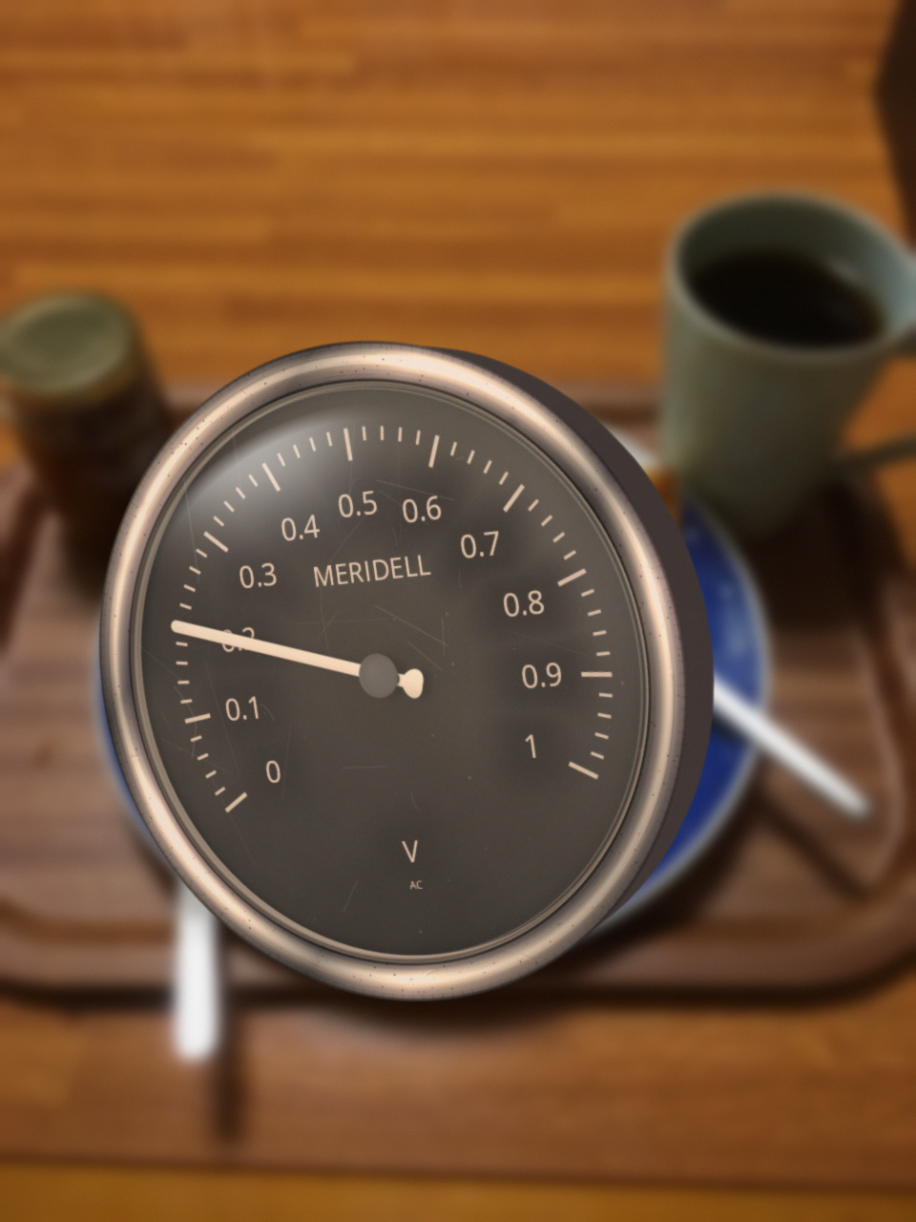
0.2 V
